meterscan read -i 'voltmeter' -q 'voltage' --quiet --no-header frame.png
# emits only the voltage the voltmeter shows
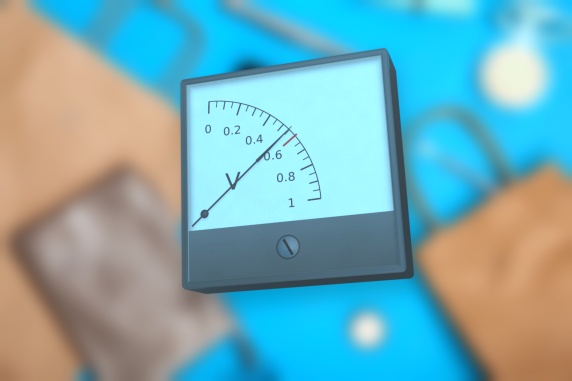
0.55 V
